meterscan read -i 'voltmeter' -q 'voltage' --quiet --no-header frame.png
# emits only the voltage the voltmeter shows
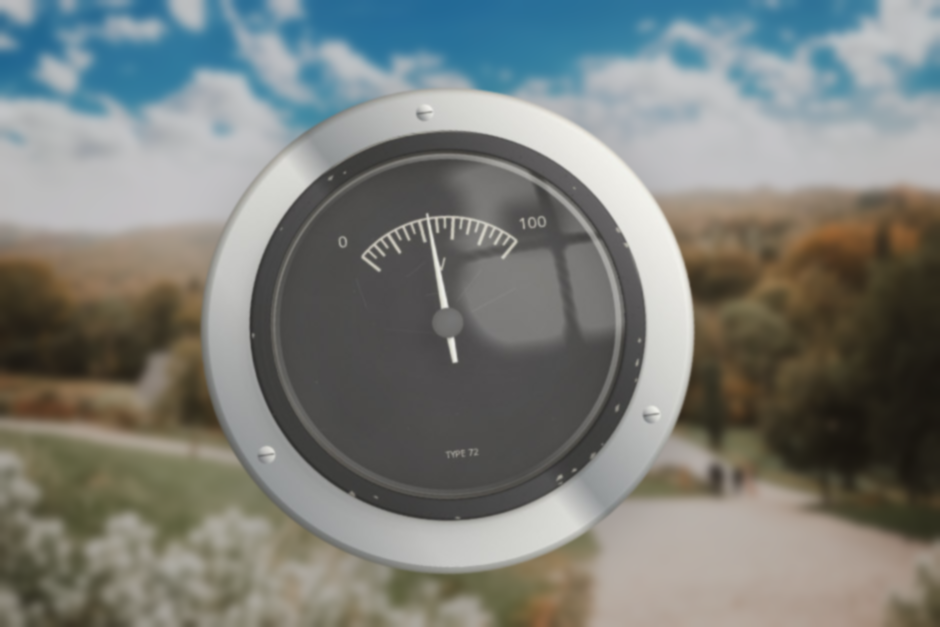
45 V
